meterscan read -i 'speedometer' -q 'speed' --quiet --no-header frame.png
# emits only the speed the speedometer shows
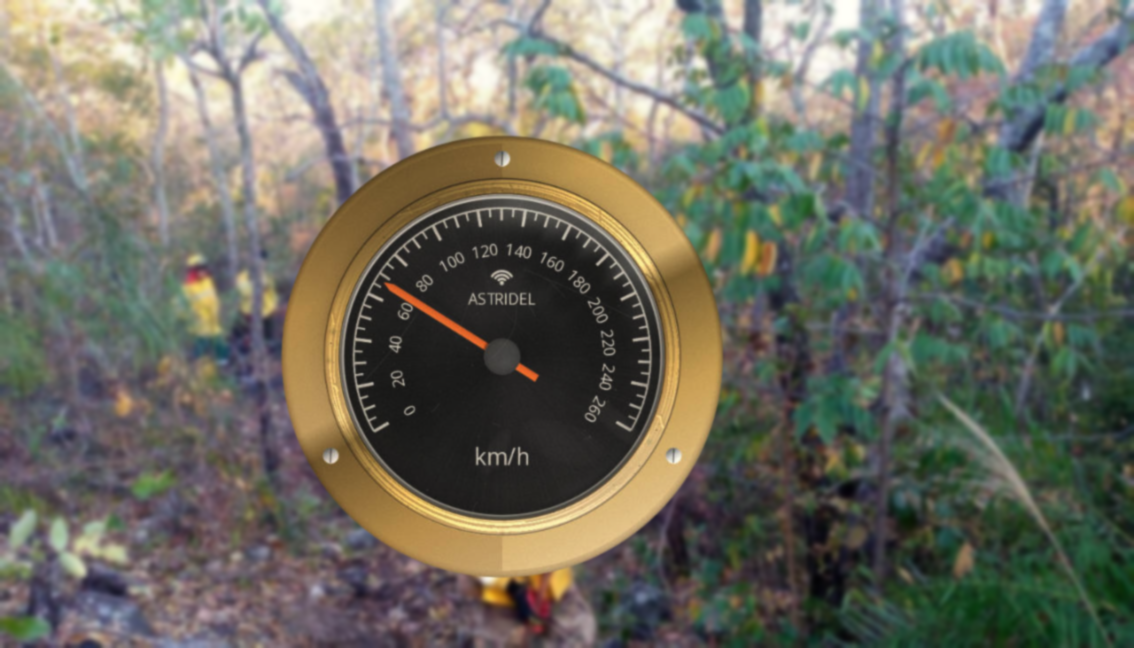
67.5 km/h
